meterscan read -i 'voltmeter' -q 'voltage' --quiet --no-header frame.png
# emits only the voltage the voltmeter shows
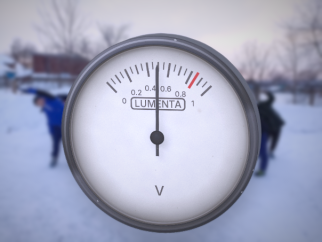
0.5 V
